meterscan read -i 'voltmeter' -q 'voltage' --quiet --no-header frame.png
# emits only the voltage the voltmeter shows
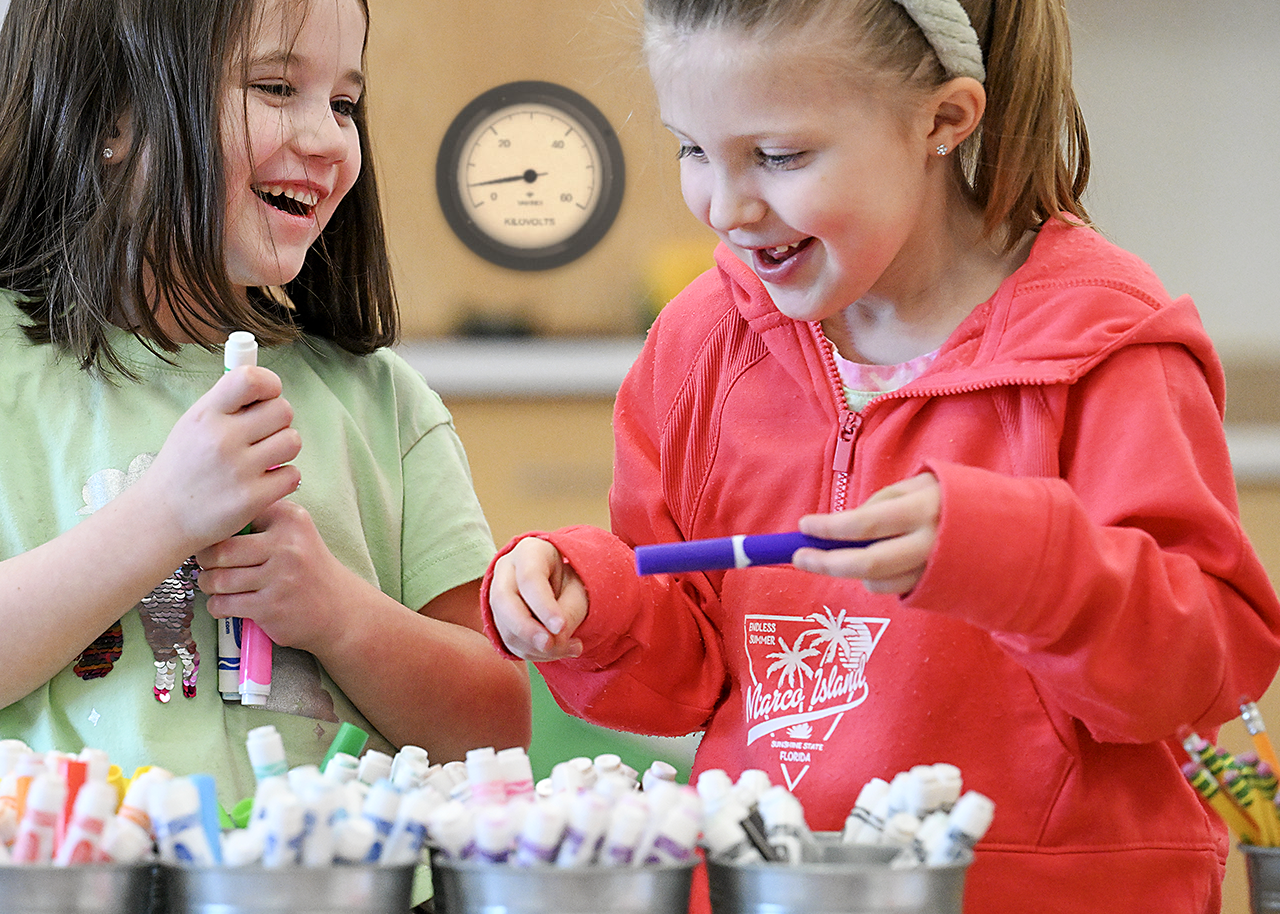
5 kV
